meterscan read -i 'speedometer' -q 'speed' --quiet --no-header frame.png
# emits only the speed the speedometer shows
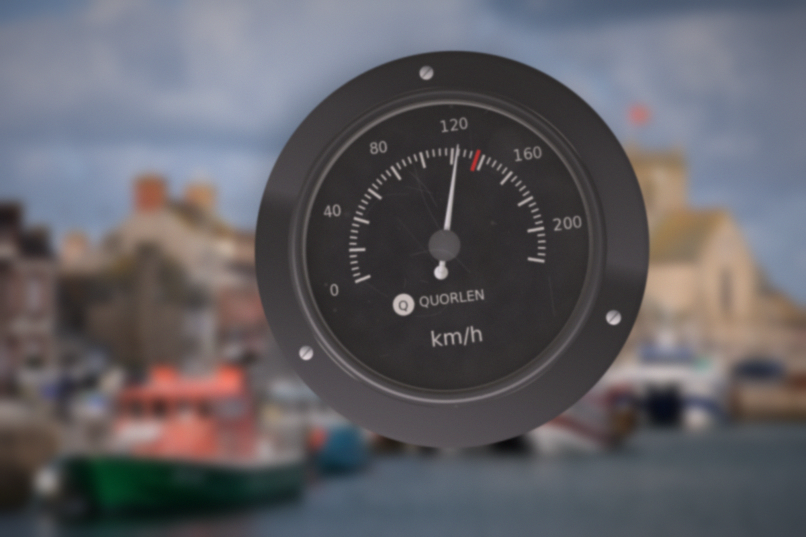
124 km/h
